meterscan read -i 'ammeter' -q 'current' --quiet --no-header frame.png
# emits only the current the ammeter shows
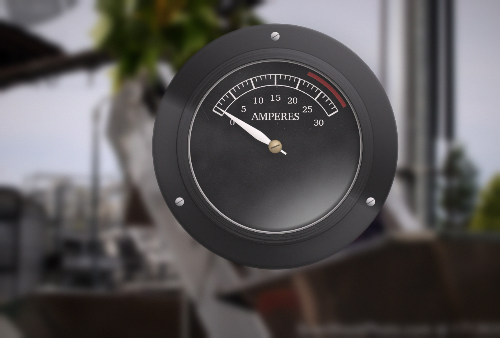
1 A
